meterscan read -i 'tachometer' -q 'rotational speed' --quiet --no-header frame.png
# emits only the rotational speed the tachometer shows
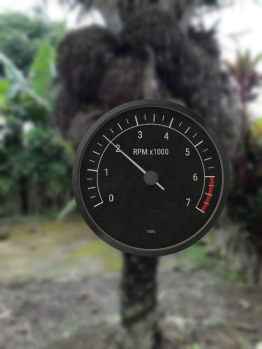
2000 rpm
